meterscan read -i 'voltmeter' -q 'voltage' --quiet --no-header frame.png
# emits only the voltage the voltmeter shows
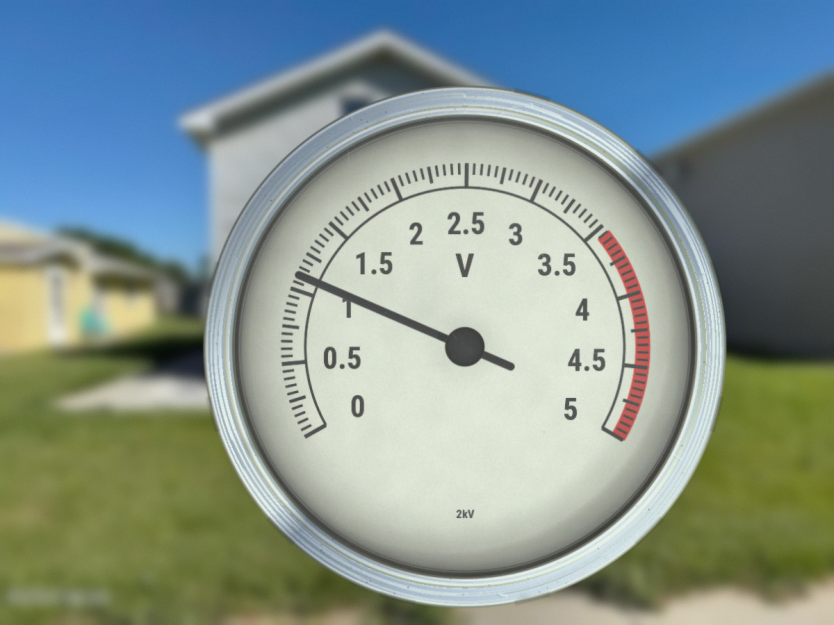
1.1 V
